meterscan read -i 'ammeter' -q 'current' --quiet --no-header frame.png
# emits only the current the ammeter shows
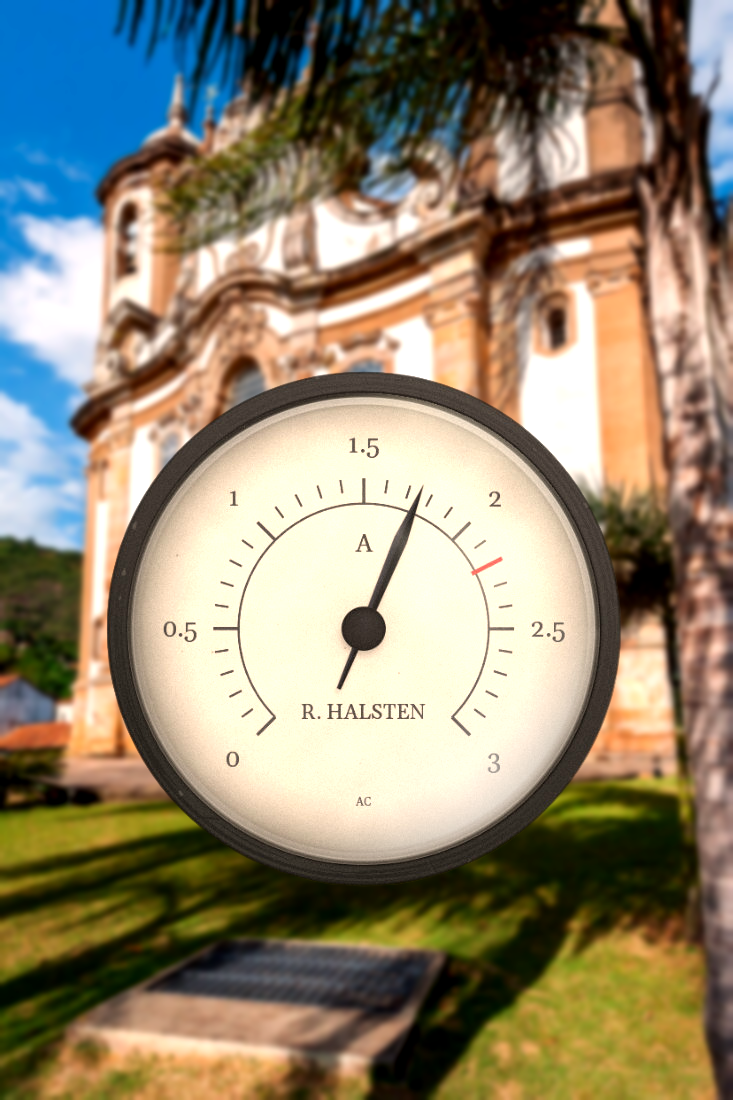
1.75 A
